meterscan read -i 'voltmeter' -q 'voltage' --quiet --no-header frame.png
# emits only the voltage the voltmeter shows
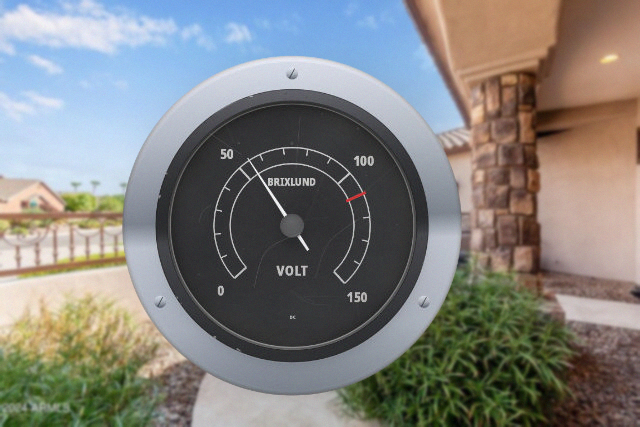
55 V
